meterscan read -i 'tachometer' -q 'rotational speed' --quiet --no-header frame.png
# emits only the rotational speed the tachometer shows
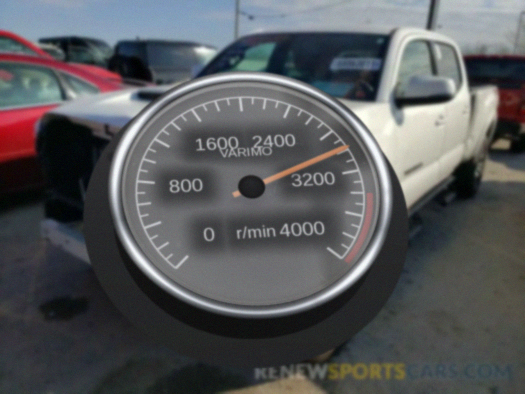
3000 rpm
